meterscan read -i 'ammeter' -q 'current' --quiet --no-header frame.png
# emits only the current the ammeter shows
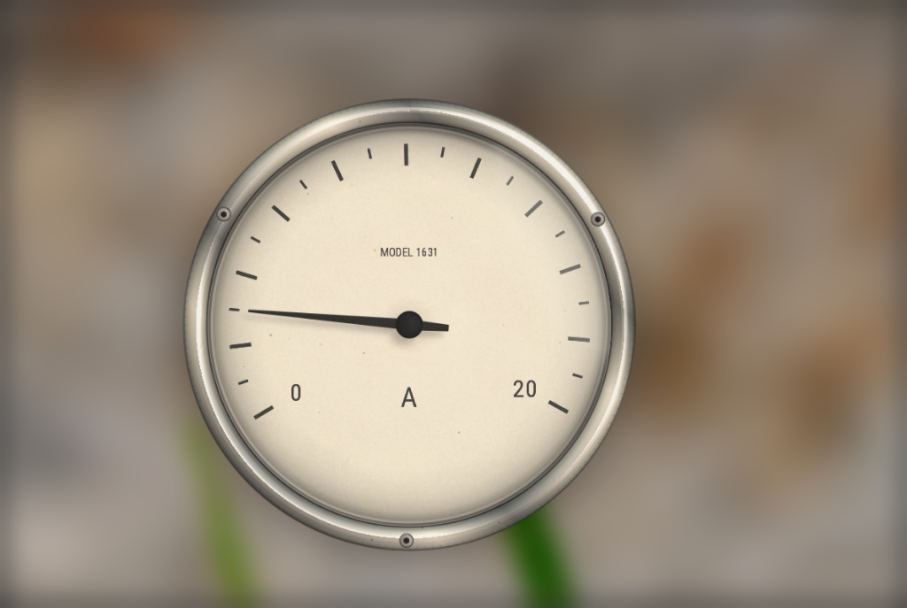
3 A
